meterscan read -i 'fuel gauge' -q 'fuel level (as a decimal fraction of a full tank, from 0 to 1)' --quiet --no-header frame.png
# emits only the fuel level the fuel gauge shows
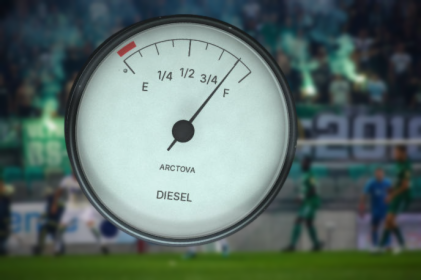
0.875
